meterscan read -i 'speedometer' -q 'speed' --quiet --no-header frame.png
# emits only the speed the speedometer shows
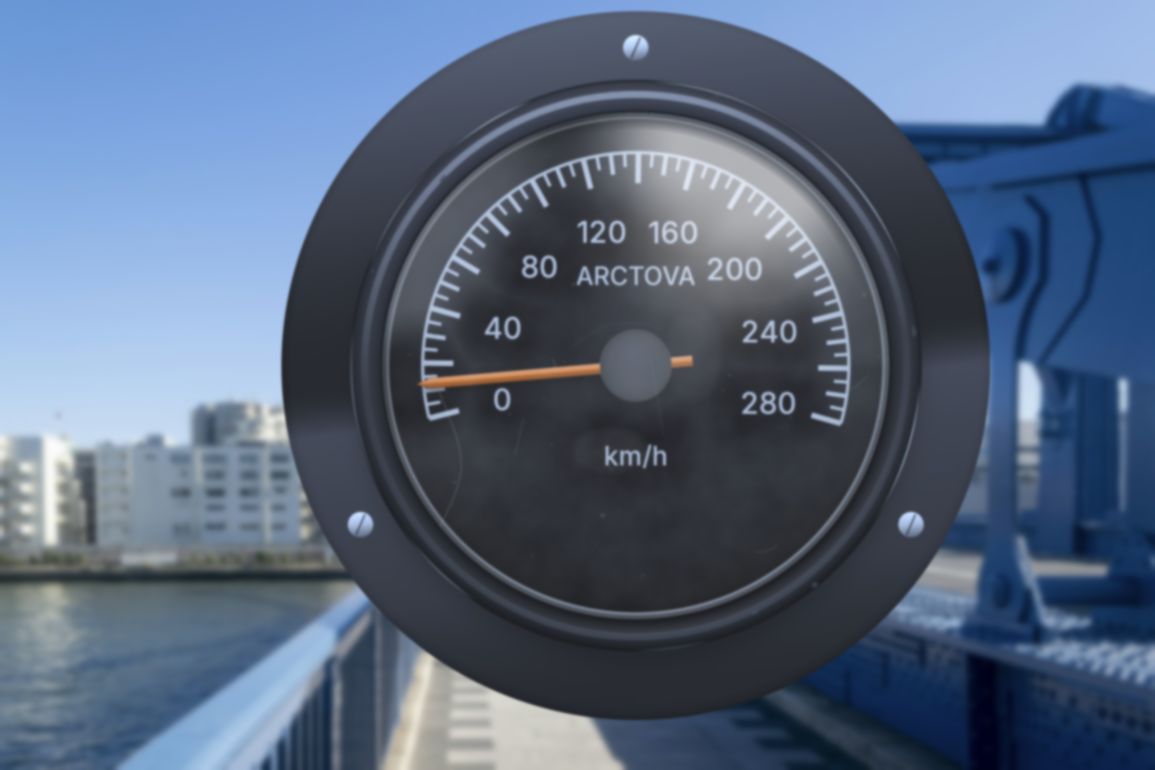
12.5 km/h
